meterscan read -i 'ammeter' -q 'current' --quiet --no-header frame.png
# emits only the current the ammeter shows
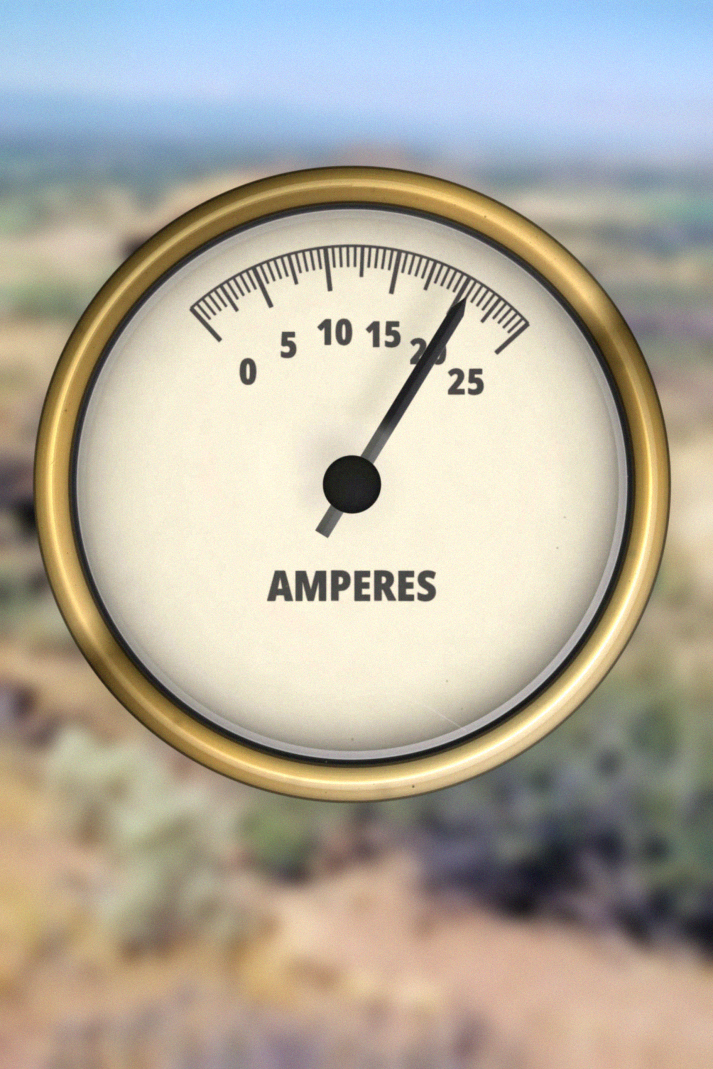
20.5 A
